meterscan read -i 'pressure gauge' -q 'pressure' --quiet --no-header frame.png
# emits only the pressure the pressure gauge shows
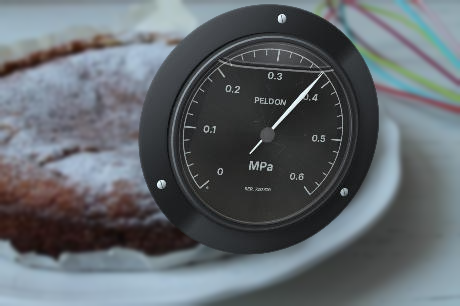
0.38 MPa
